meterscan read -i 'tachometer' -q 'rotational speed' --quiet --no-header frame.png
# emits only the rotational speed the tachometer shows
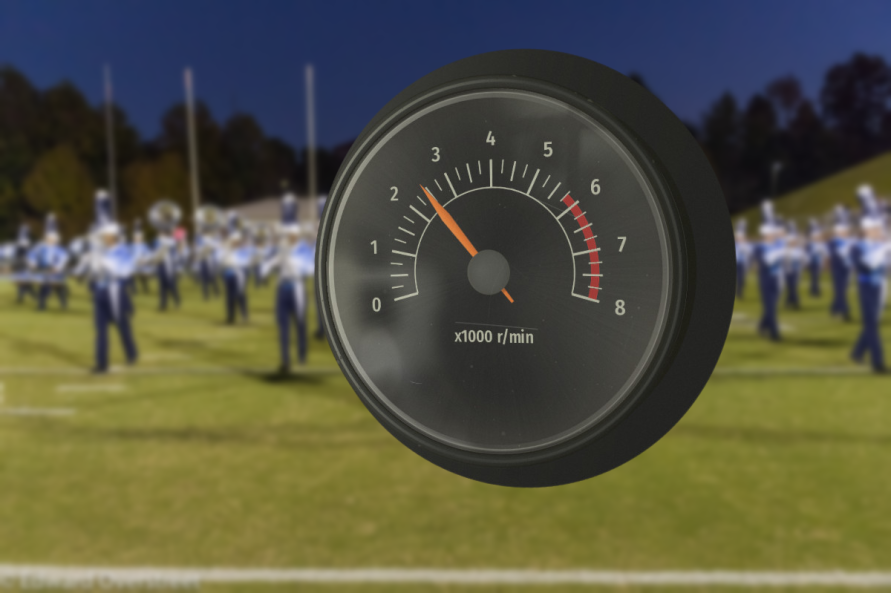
2500 rpm
